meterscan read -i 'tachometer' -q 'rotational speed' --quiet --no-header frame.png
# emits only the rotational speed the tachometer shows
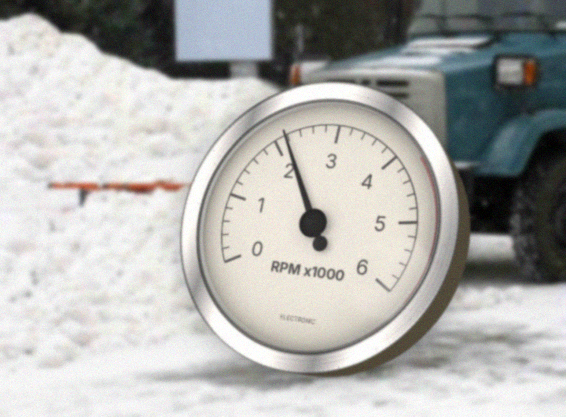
2200 rpm
